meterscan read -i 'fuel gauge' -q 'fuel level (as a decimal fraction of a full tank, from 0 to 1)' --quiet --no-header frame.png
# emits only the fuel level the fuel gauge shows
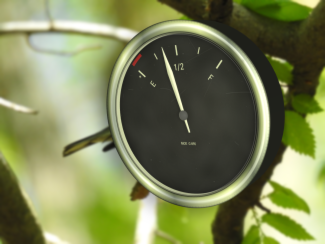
0.375
